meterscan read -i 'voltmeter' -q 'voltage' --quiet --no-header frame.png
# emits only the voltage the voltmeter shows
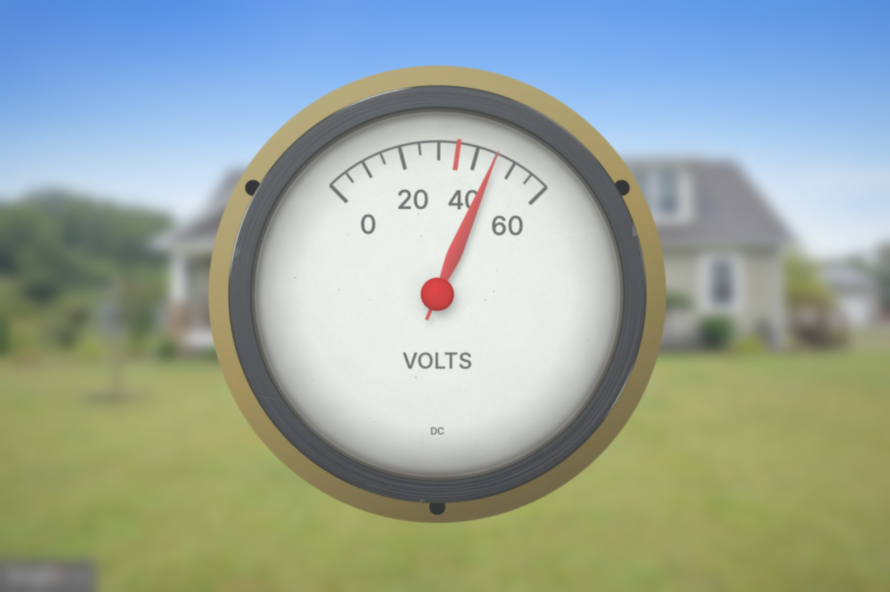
45 V
